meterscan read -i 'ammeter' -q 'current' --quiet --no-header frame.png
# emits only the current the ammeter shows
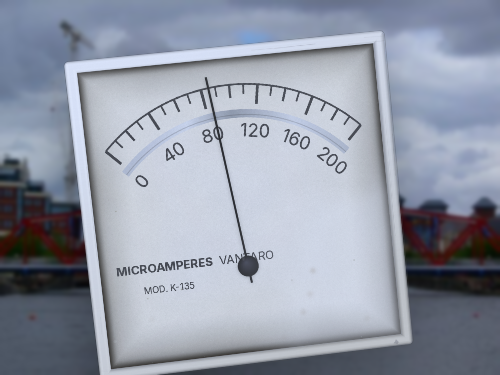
85 µA
